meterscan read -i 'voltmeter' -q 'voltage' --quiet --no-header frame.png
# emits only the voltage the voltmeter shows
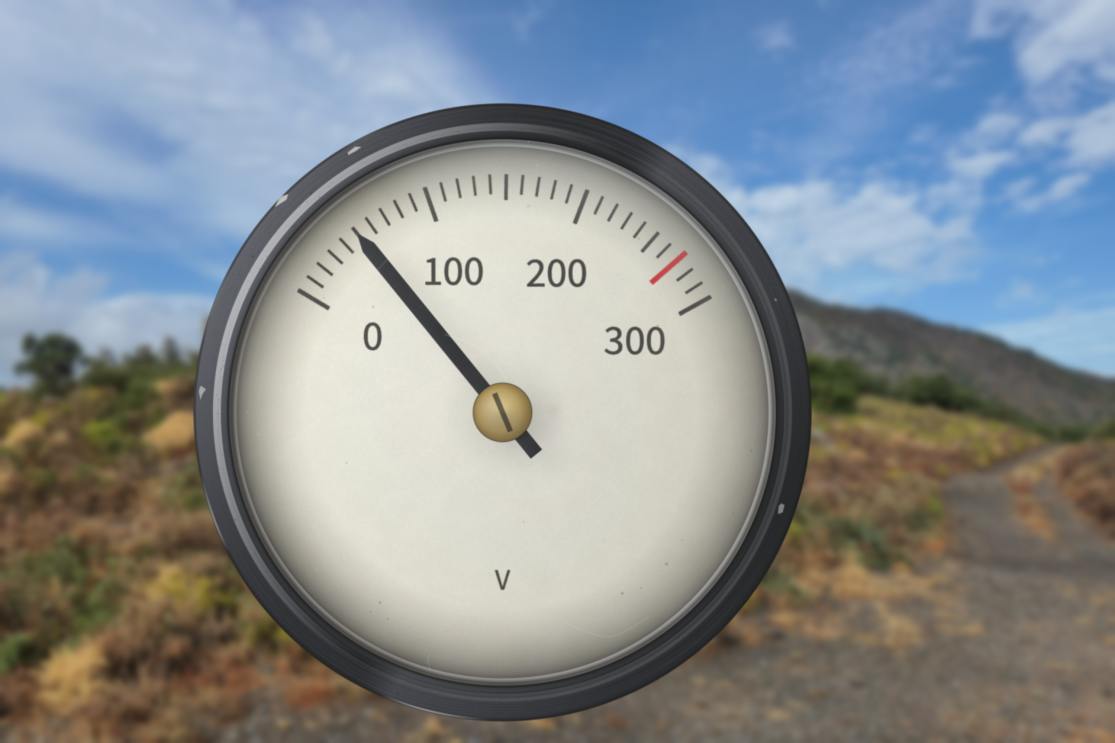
50 V
